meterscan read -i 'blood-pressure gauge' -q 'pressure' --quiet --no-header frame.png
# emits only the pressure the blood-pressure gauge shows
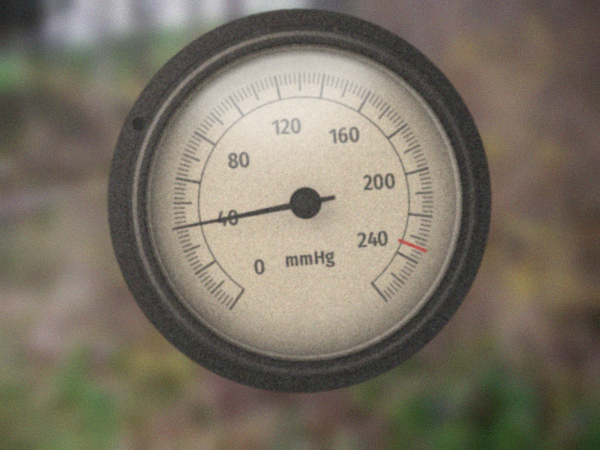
40 mmHg
